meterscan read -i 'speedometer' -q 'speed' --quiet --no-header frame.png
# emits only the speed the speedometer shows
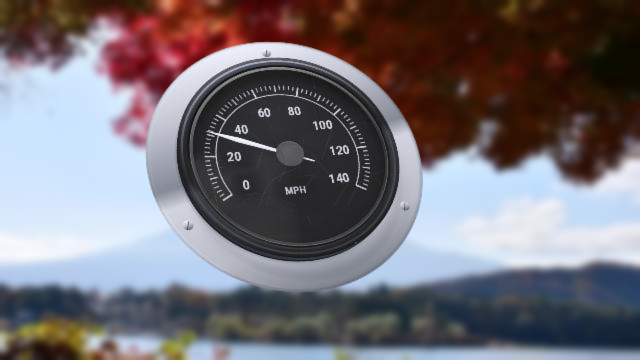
30 mph
